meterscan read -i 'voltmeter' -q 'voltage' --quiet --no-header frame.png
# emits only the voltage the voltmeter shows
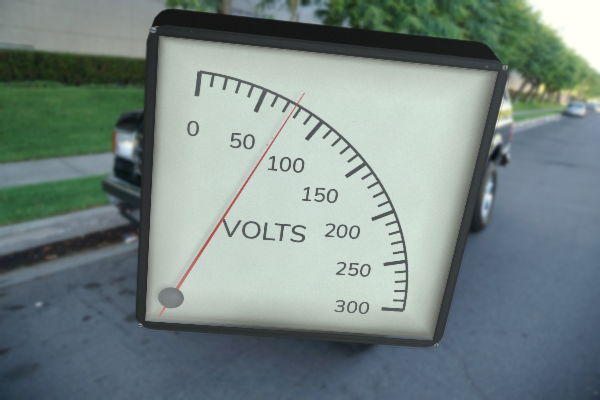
75 V
